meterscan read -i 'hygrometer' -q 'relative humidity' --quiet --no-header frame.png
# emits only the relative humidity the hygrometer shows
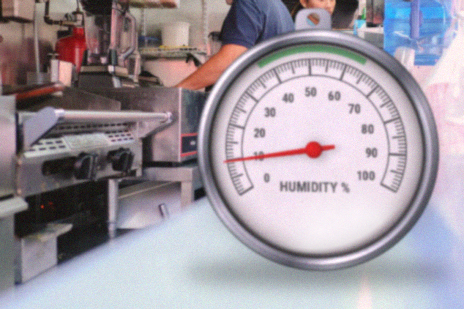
10 %
